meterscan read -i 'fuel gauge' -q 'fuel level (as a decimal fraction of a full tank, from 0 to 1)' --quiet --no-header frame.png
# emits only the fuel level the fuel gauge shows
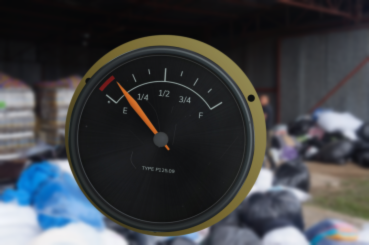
0.125
